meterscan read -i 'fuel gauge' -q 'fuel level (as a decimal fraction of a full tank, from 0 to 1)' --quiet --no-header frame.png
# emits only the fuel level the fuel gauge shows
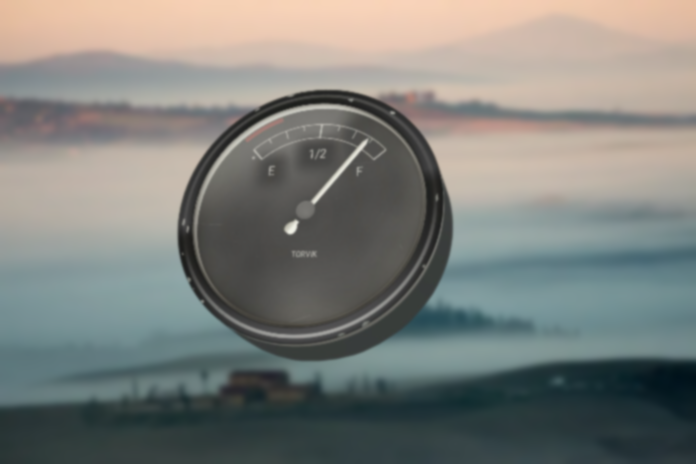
0.875
